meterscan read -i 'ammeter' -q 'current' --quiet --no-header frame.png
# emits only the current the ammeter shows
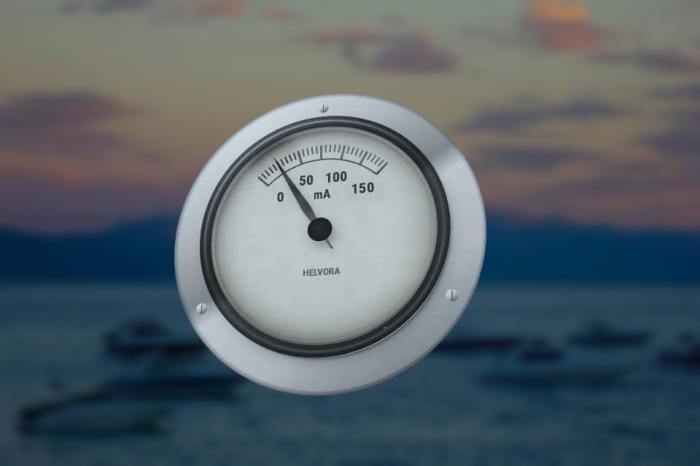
25 mA
